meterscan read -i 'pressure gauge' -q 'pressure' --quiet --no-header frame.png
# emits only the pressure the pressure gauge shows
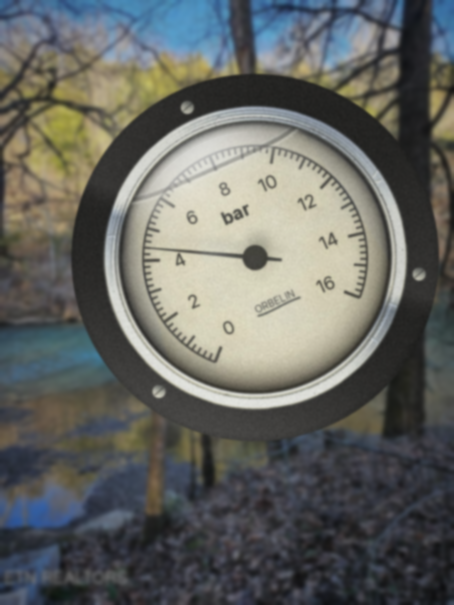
4.4 bar
